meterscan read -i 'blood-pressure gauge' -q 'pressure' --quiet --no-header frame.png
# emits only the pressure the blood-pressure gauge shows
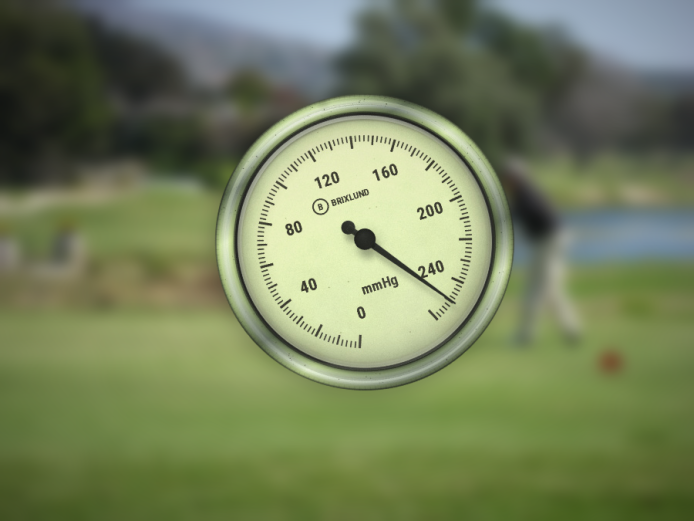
250 mmHg
